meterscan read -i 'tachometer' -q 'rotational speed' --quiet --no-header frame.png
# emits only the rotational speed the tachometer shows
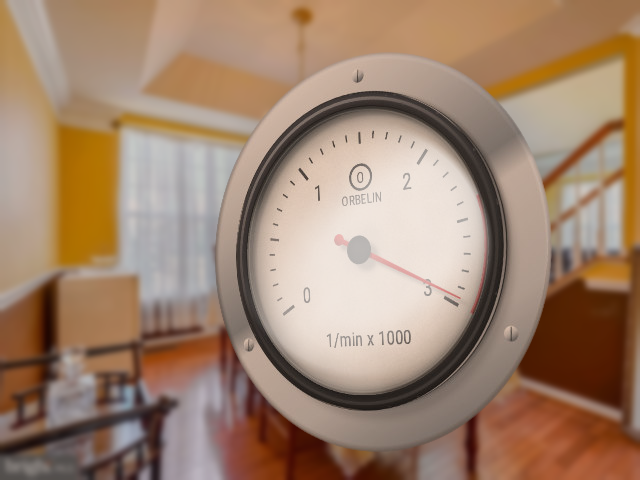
2950 rpm
